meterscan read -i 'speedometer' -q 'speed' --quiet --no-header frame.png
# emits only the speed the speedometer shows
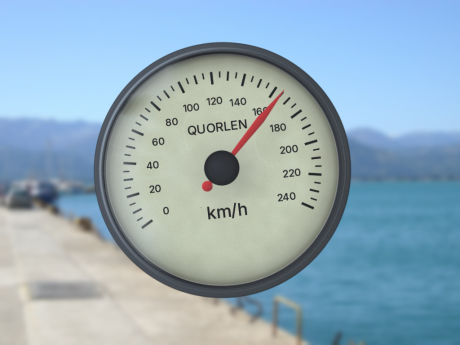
165 km/h
